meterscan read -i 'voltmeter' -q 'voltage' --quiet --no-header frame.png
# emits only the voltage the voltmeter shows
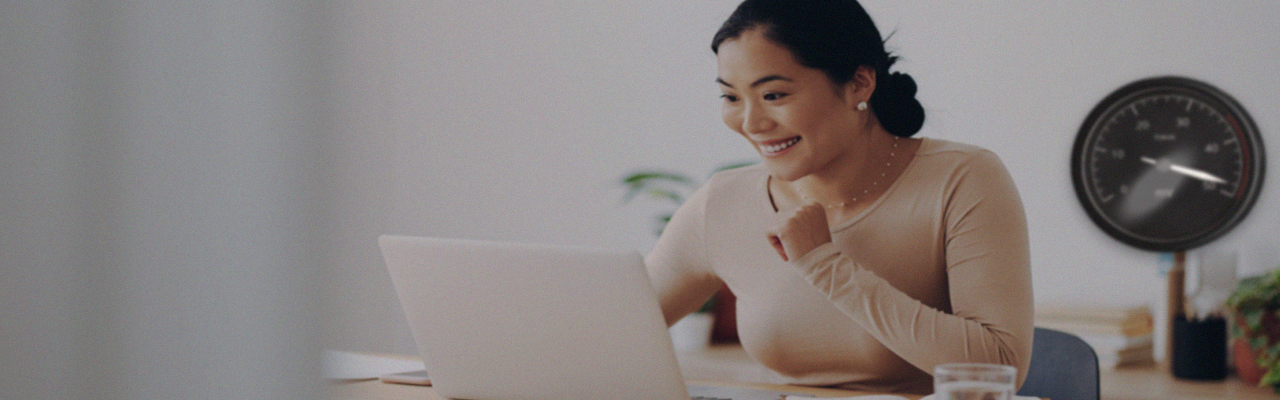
48 mV
